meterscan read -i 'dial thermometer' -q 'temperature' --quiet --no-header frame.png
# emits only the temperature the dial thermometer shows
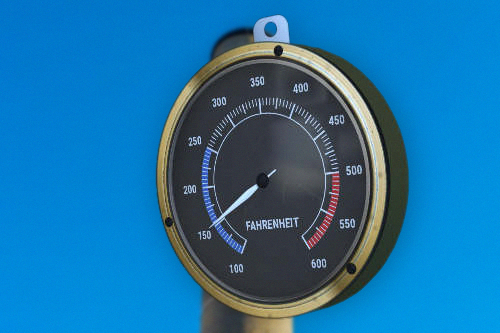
150 °F
